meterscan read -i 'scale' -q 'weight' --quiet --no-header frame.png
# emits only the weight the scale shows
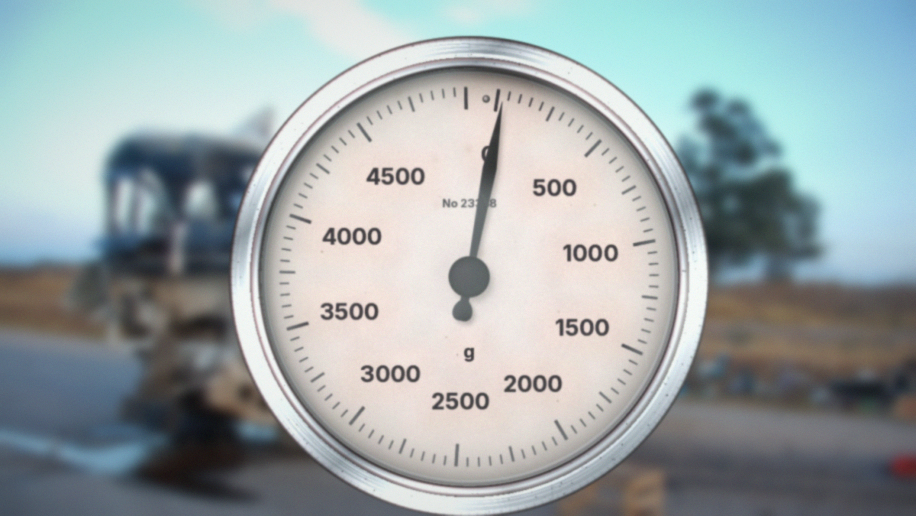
25 g
